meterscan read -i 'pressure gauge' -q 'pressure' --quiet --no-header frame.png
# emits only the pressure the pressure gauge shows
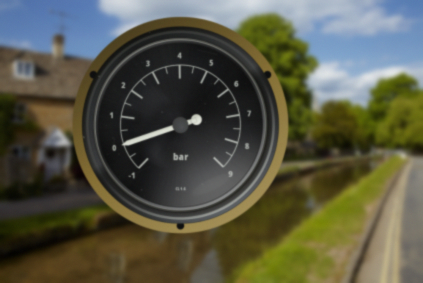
0 bar
